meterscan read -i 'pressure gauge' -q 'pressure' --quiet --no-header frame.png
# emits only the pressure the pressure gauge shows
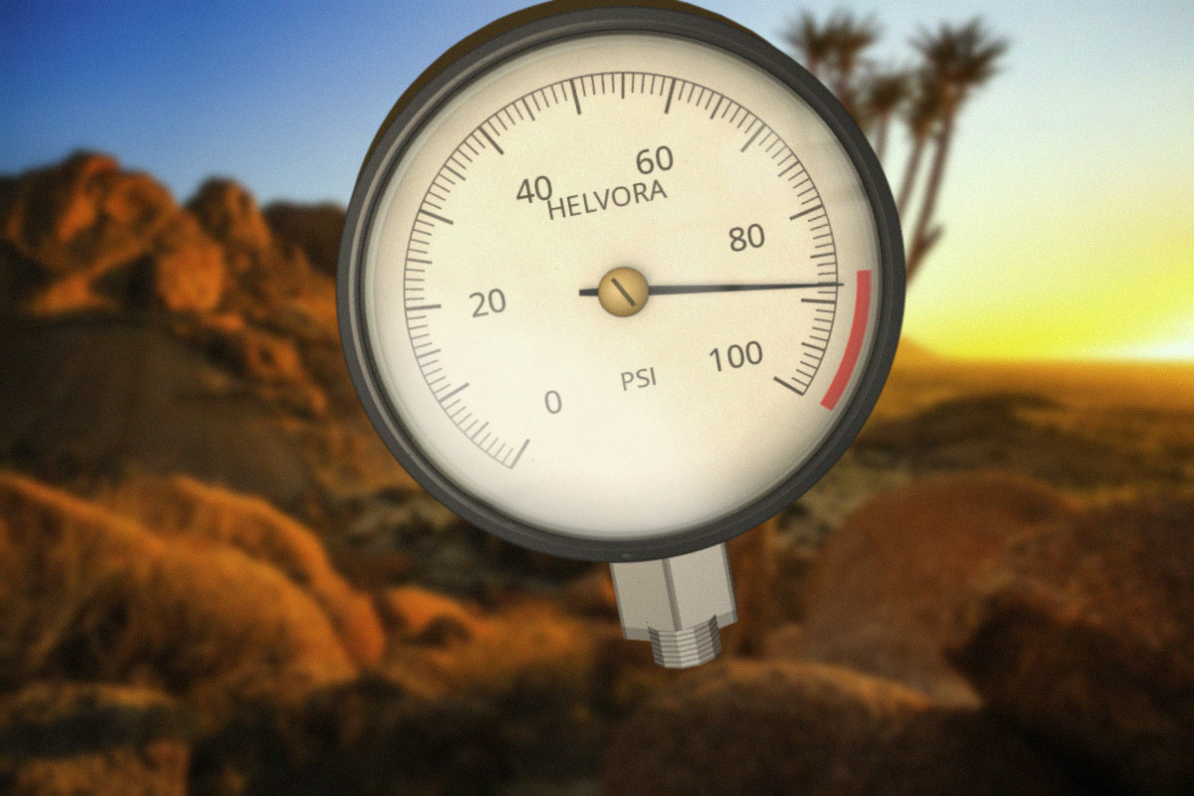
88 psi
